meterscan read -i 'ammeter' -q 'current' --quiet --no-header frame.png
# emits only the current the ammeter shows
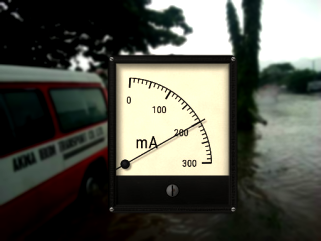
200 mA
